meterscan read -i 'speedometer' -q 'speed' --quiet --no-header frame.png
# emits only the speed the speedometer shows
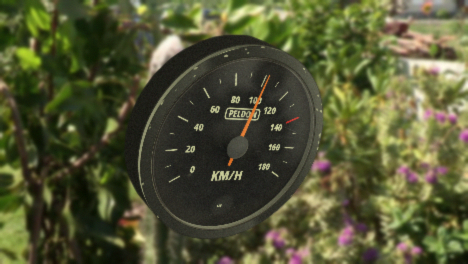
100 km/h
